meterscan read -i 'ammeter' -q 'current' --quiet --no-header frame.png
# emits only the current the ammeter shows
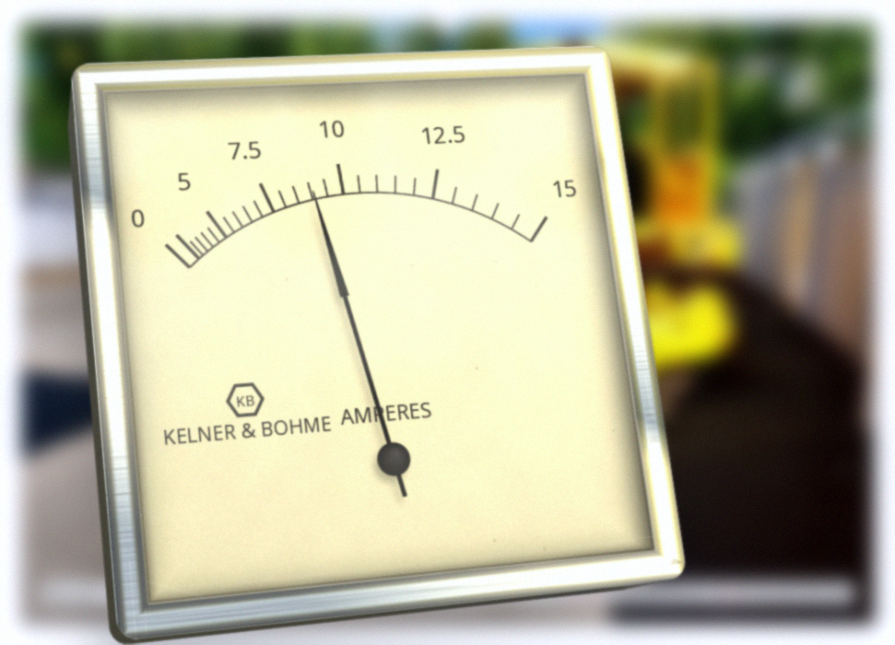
9 A
